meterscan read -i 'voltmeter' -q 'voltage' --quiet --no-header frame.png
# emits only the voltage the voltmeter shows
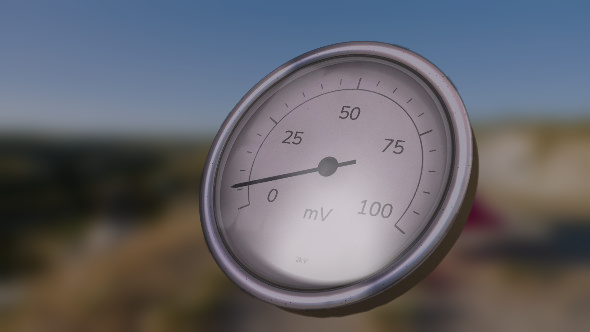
5 mV
